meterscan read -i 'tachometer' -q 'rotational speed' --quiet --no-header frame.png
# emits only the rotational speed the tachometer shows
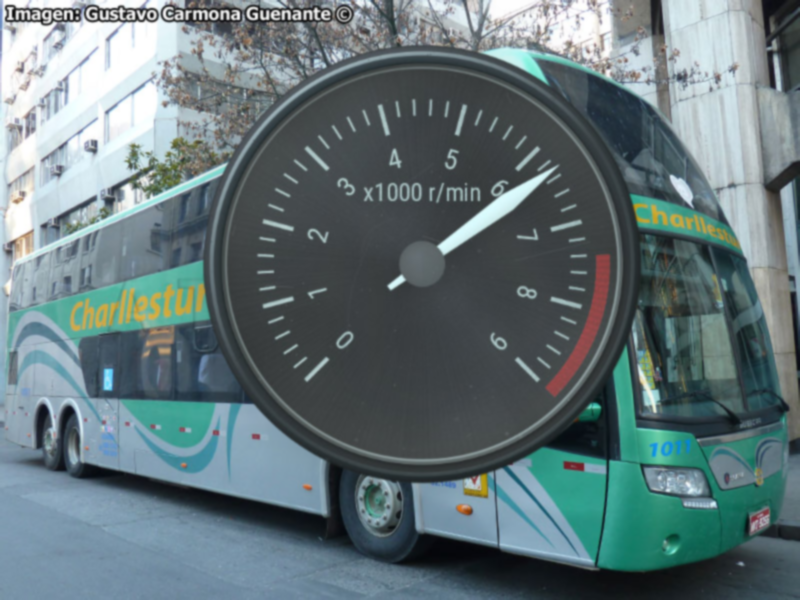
6300 rpm
